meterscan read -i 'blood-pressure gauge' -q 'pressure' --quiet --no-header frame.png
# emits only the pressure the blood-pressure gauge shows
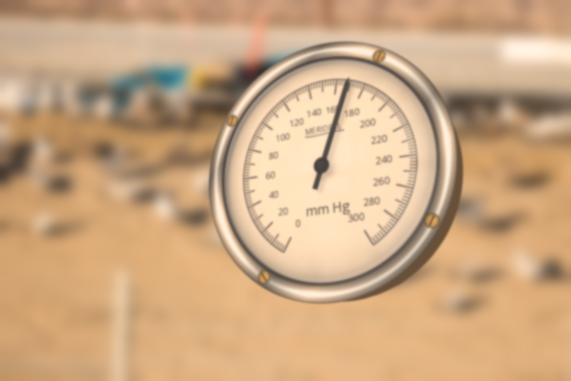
170 mmHg
